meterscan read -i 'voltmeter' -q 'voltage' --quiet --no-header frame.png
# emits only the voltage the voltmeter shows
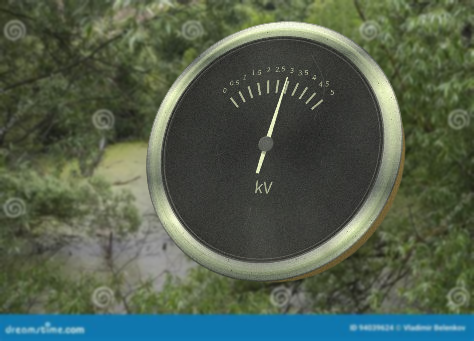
3 kV
